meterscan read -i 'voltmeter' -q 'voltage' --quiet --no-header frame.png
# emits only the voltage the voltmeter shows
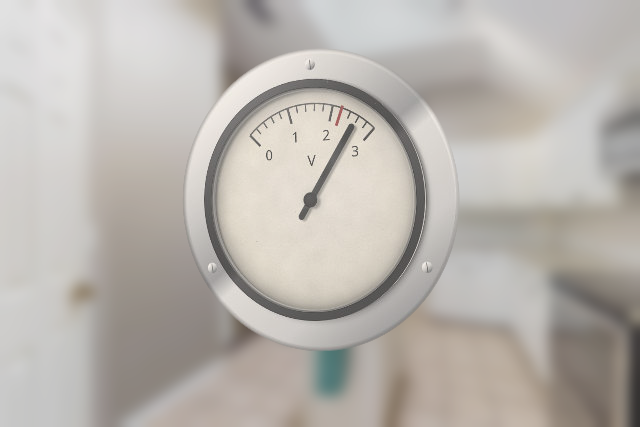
2.6 V
